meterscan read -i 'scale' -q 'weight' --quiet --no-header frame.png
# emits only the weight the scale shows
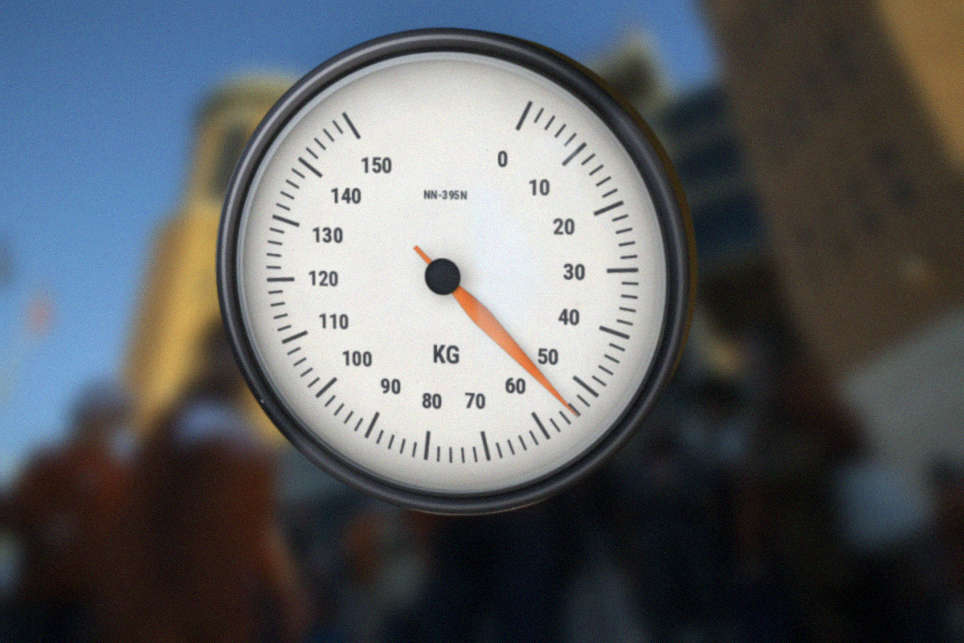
54 kg
